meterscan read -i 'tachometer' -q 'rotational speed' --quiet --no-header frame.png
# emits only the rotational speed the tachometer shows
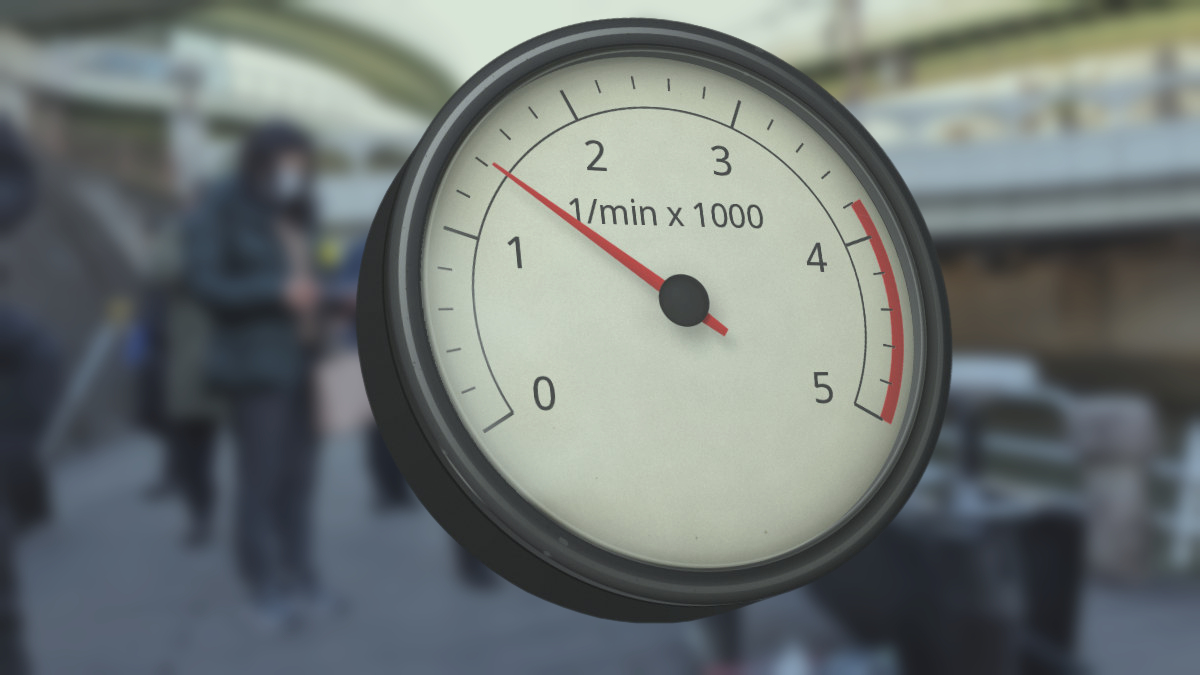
1400 rpm
